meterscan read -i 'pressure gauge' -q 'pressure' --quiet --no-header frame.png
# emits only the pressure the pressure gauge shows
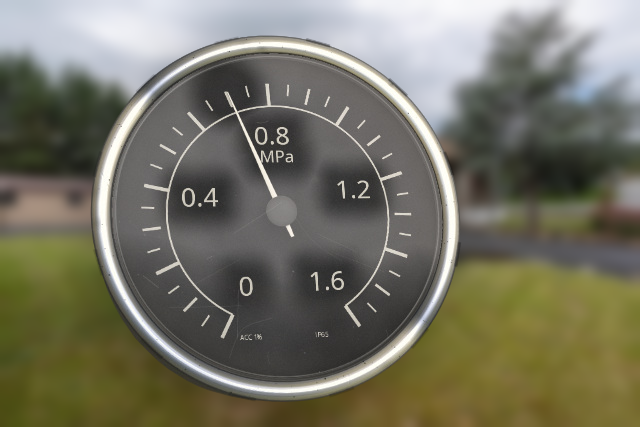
0.7 MPa
